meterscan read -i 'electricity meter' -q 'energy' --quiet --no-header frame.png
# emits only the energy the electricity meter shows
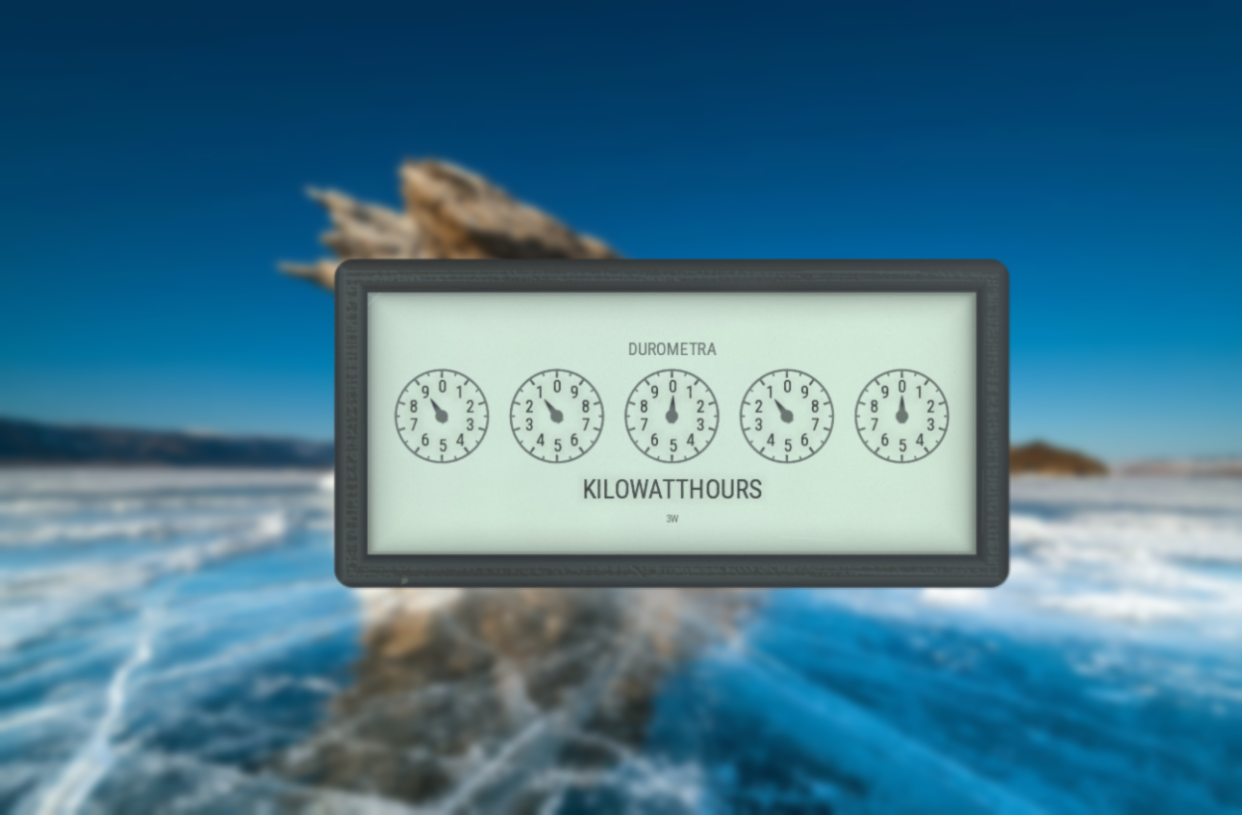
91010 kWh
